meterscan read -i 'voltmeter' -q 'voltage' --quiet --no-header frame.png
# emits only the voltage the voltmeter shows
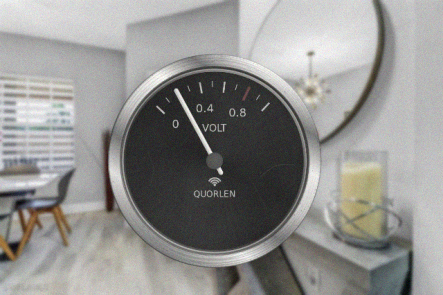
0.2 V
